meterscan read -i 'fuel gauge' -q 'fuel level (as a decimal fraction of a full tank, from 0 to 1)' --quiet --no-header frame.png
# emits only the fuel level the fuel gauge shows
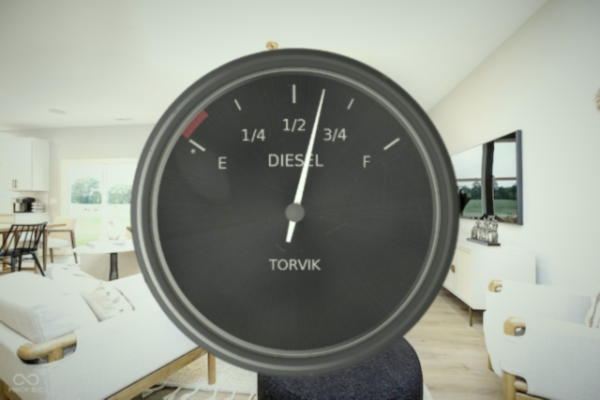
0.625
